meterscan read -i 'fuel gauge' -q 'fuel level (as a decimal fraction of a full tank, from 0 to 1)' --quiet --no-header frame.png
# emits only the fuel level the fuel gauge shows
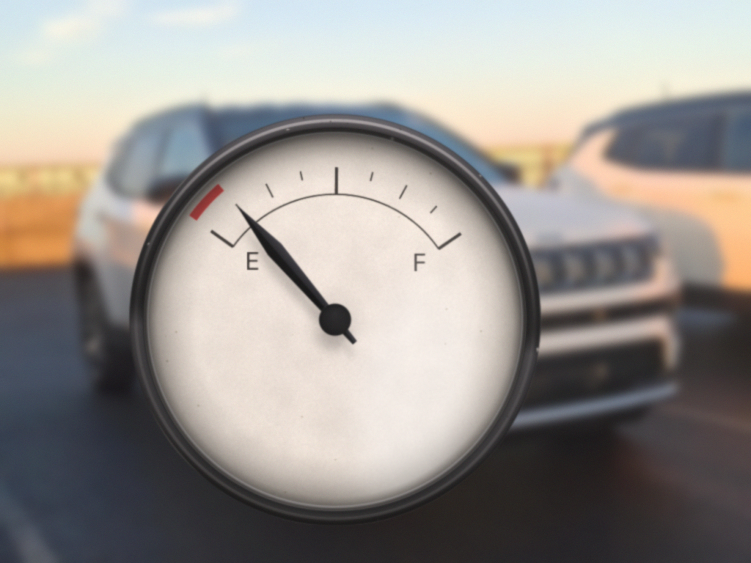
0.125
